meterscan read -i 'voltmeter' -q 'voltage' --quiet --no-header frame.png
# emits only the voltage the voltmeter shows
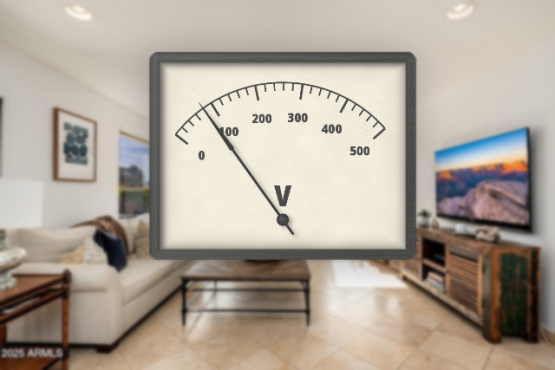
80 V
